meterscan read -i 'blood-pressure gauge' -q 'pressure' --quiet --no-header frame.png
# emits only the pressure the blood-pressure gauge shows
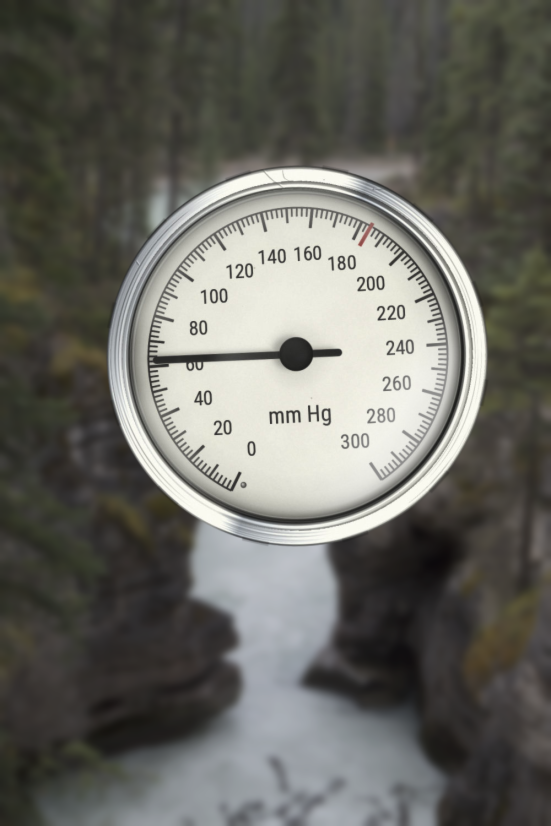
62 mmHg
